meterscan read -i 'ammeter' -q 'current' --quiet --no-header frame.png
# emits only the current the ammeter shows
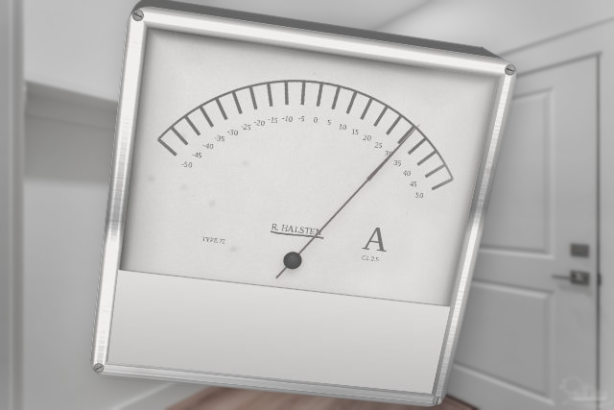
30 A
